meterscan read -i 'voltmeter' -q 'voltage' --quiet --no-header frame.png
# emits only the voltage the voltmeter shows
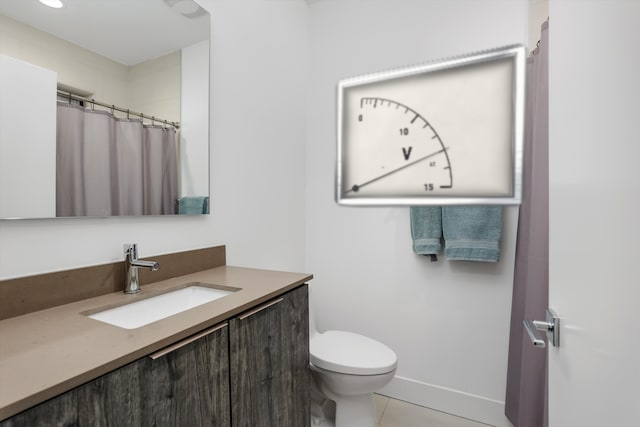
13 V
